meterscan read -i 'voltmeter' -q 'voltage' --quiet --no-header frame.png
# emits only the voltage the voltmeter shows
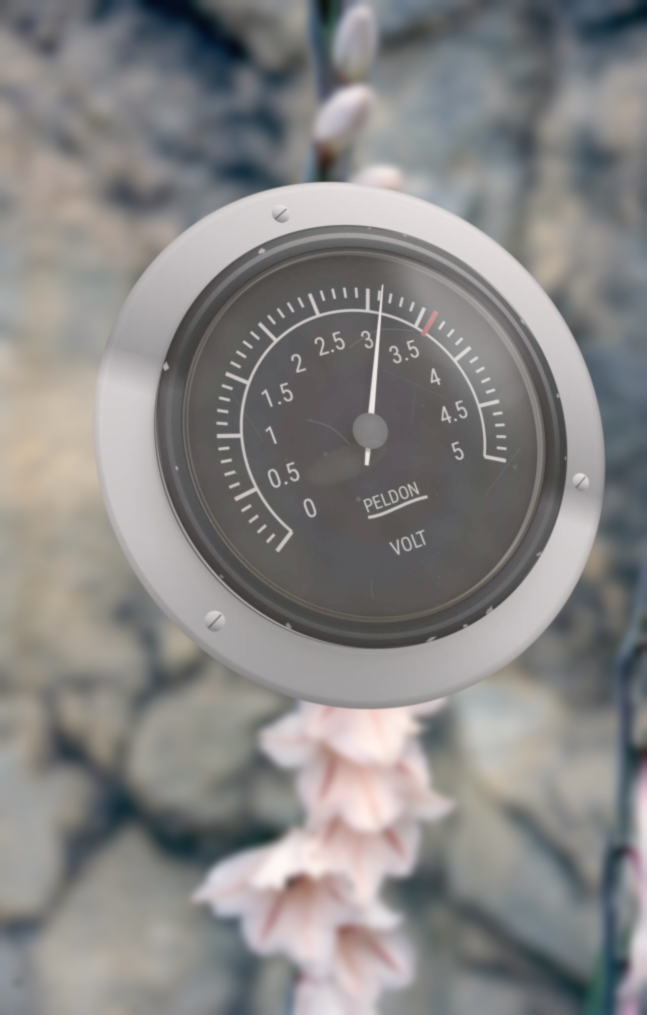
3.1 V
